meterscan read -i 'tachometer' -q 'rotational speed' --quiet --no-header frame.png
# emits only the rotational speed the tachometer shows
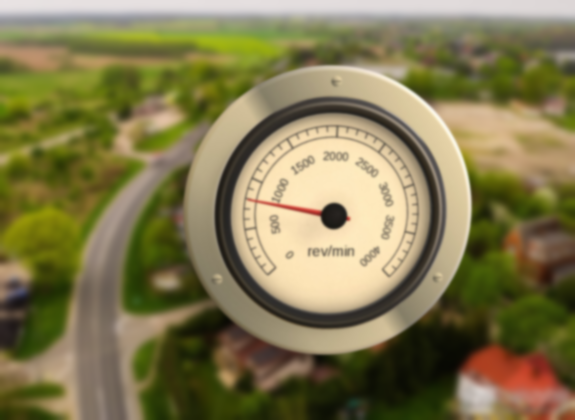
800 rpm
